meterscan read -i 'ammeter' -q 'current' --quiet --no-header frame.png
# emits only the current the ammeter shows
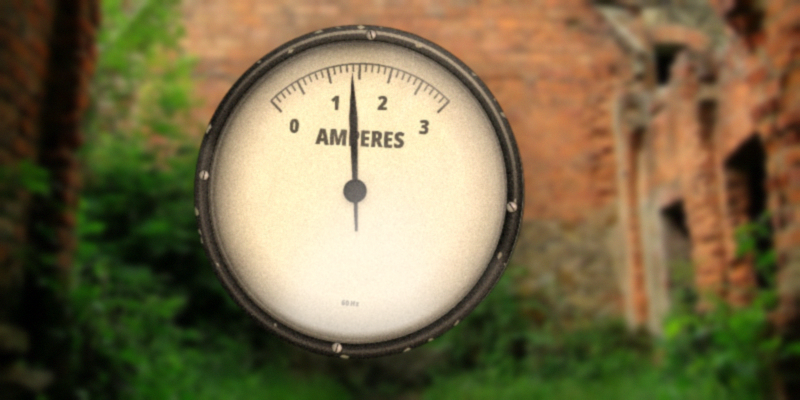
1.4 A
